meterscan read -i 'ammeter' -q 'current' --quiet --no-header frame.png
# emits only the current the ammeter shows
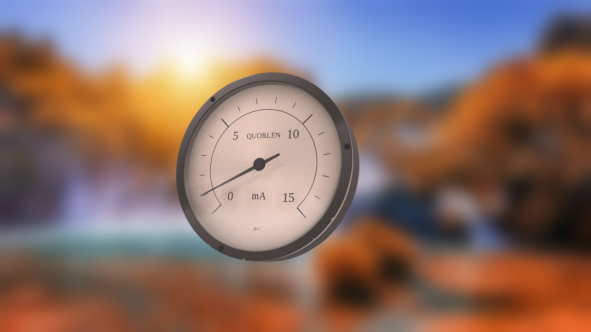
1 mA
